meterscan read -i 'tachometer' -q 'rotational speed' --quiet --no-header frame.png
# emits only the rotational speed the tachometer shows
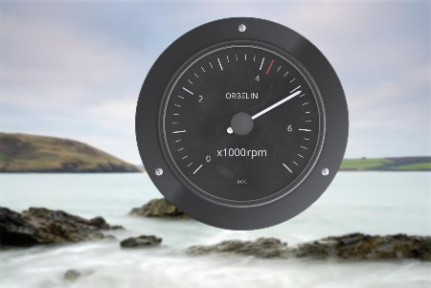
5100 rpm
